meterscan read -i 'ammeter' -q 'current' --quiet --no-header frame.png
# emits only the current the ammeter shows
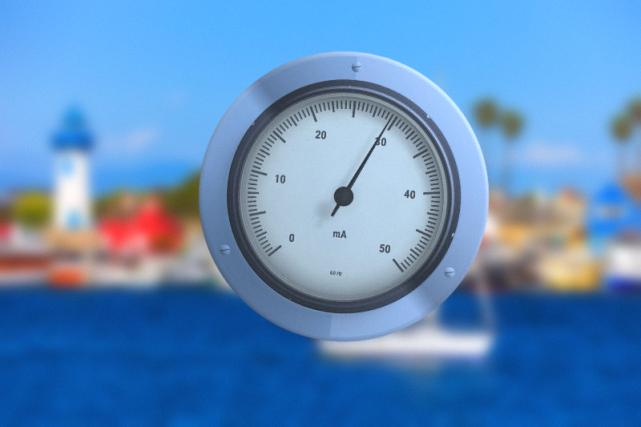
29.5 mA
